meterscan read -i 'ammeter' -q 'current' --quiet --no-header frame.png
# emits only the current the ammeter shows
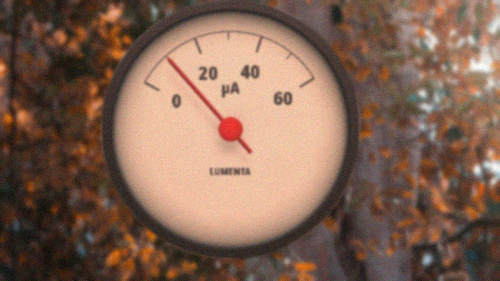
10 µA
